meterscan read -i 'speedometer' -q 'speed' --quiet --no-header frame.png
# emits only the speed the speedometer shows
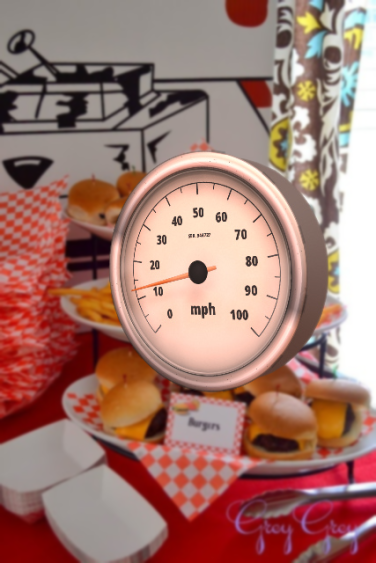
12.5 mph
